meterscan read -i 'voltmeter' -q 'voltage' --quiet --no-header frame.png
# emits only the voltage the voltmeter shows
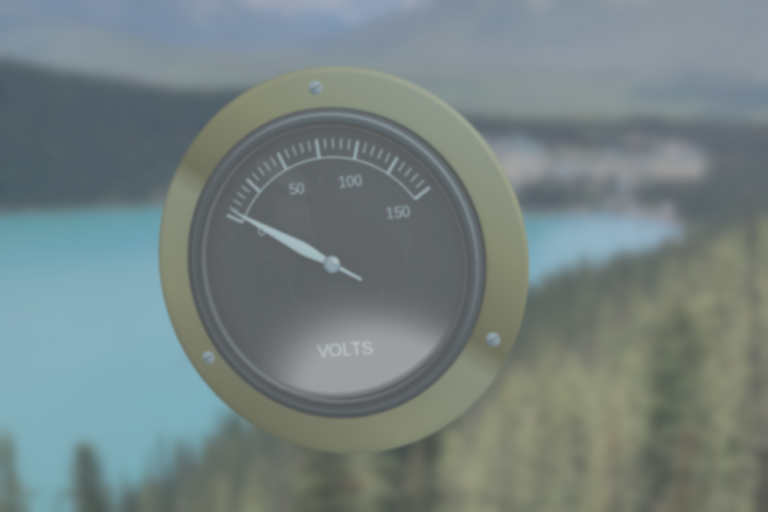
5 V
